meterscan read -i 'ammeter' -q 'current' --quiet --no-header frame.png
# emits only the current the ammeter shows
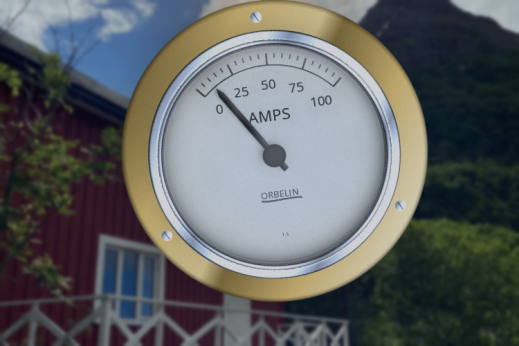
10 A
